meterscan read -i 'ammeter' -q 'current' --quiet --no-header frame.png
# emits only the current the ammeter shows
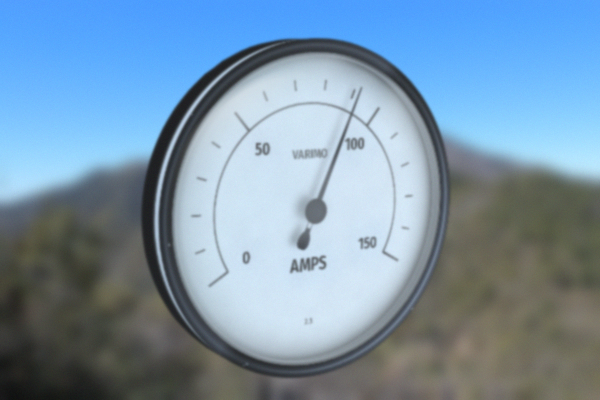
90 A
